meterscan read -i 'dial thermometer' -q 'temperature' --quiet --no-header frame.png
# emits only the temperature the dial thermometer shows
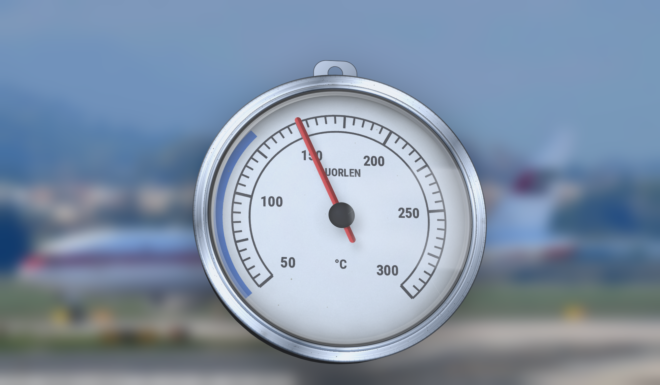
150 °C
